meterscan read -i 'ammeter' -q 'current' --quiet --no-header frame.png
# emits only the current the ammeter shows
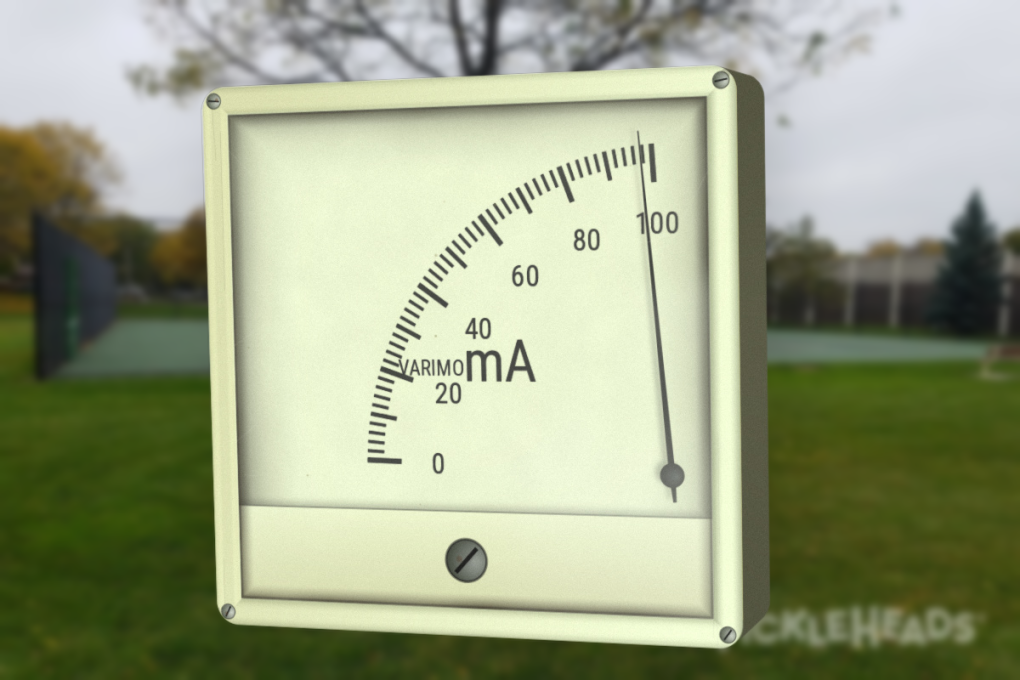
98 mA
